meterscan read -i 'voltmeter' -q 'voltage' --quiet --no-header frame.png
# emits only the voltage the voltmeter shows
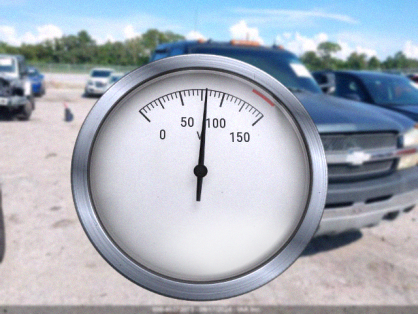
80 V
